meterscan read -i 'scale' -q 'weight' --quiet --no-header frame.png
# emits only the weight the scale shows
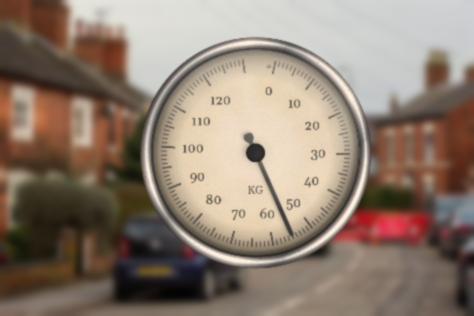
55 kg
